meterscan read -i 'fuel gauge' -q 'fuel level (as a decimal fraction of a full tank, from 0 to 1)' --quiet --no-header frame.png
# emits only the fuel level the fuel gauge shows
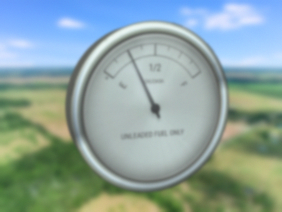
0.25
